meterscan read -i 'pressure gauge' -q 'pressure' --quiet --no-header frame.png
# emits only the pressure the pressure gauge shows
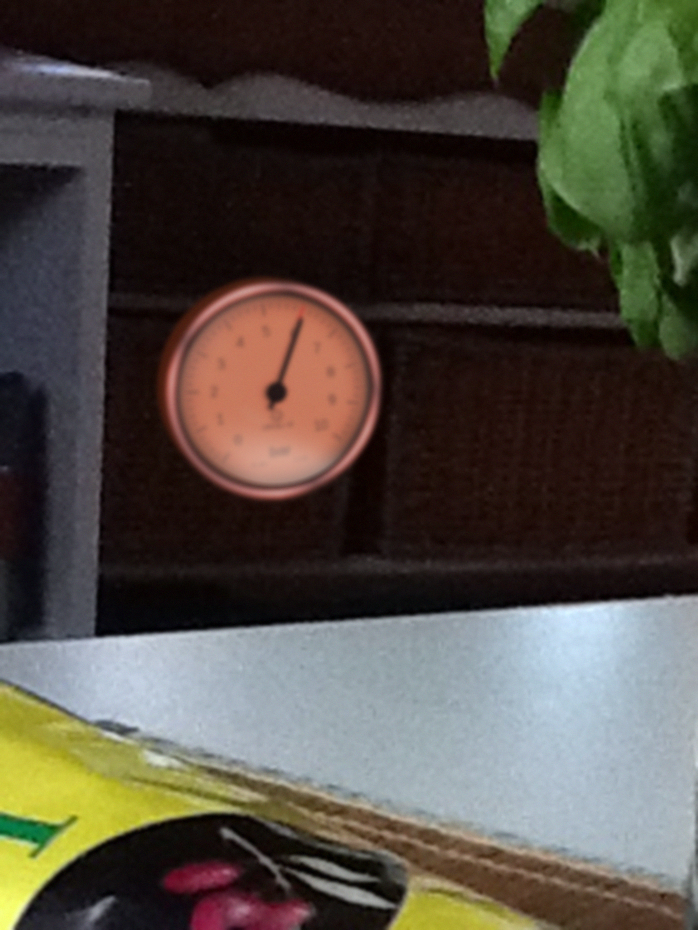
6 bar
